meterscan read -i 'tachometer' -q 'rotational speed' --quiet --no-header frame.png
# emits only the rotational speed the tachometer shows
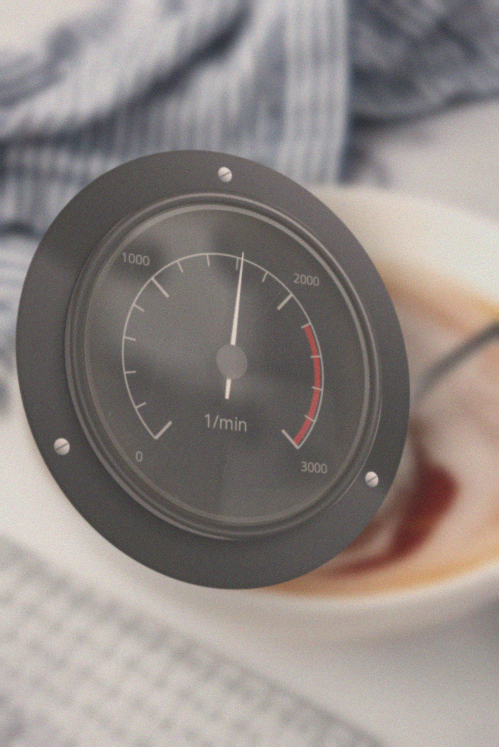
1600 rpm
